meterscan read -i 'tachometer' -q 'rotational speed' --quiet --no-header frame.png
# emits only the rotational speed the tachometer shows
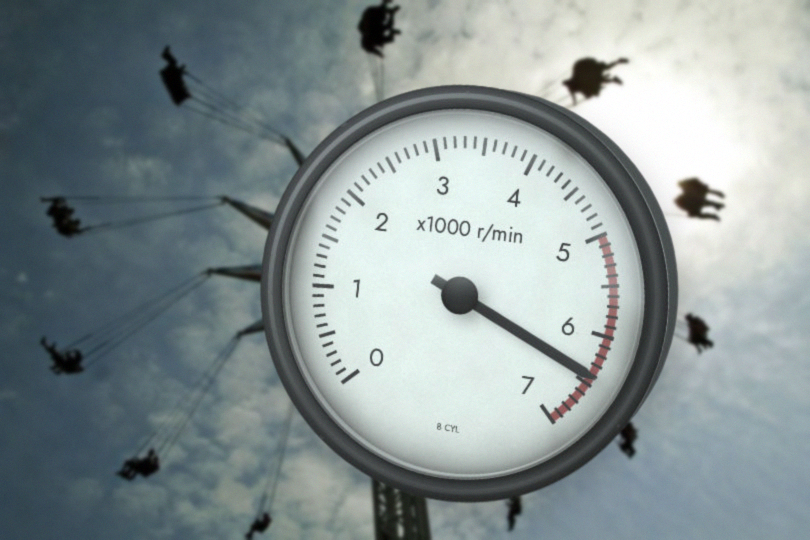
6400 rpm
